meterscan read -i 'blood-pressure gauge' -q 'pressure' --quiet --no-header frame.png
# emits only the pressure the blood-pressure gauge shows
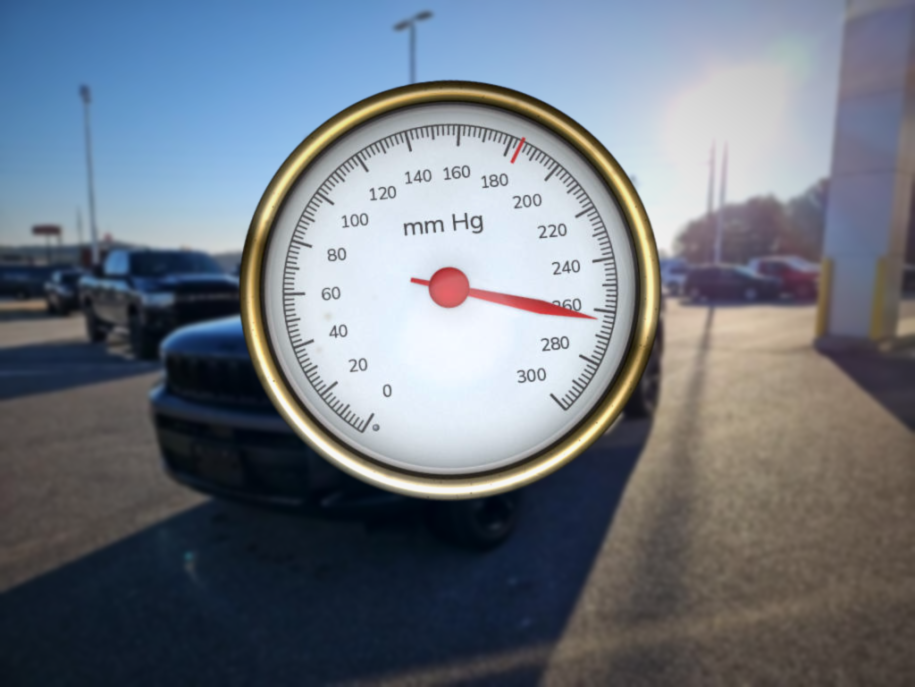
264 mmHg
